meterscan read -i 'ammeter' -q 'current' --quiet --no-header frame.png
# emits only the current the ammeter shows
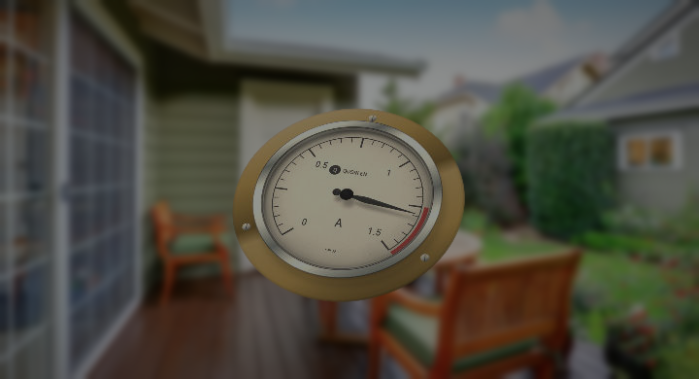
1.3 A
